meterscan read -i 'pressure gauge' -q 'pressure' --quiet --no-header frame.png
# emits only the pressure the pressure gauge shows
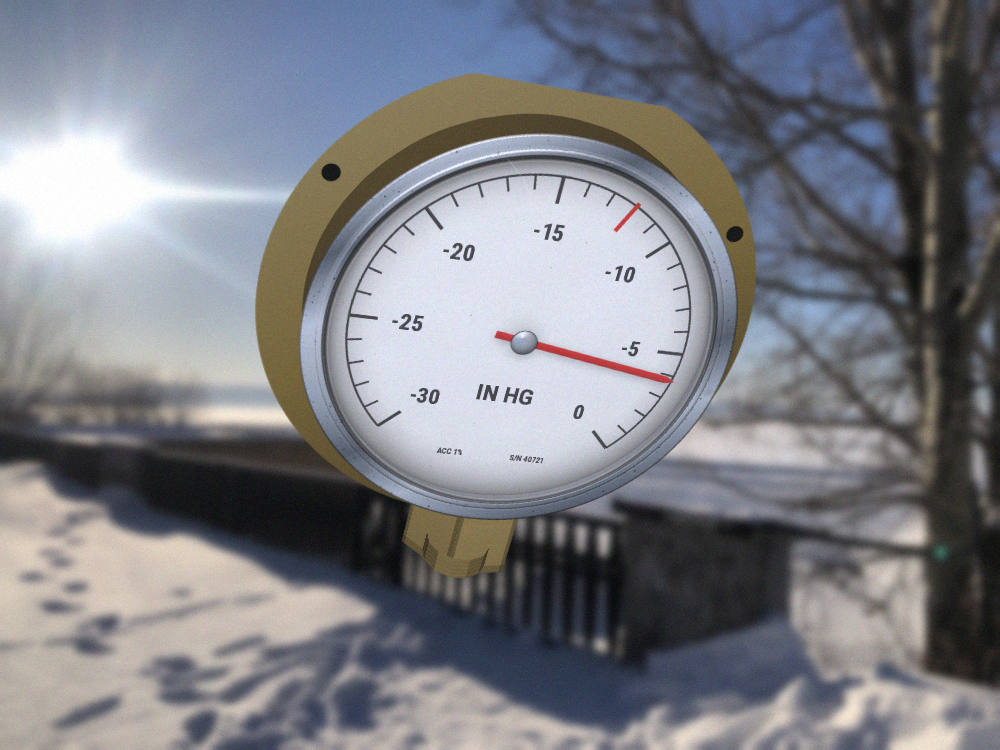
-4 inHg
